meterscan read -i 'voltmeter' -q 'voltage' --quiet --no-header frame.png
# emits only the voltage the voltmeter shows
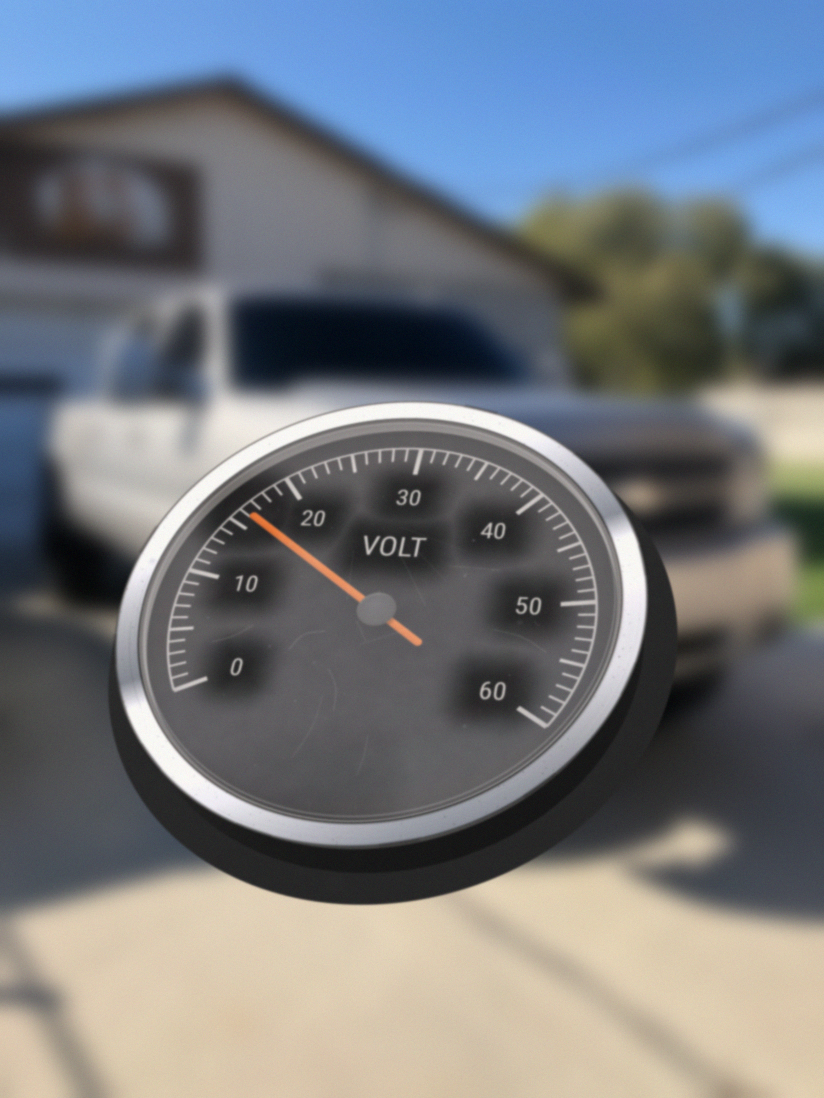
16 V
